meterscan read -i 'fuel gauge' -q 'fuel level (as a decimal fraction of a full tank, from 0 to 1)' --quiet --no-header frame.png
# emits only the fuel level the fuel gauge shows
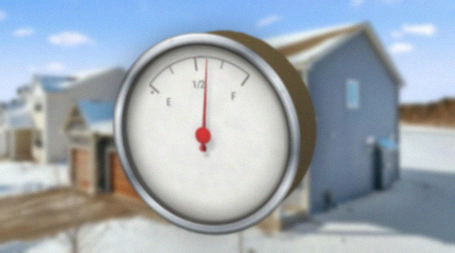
0.625
